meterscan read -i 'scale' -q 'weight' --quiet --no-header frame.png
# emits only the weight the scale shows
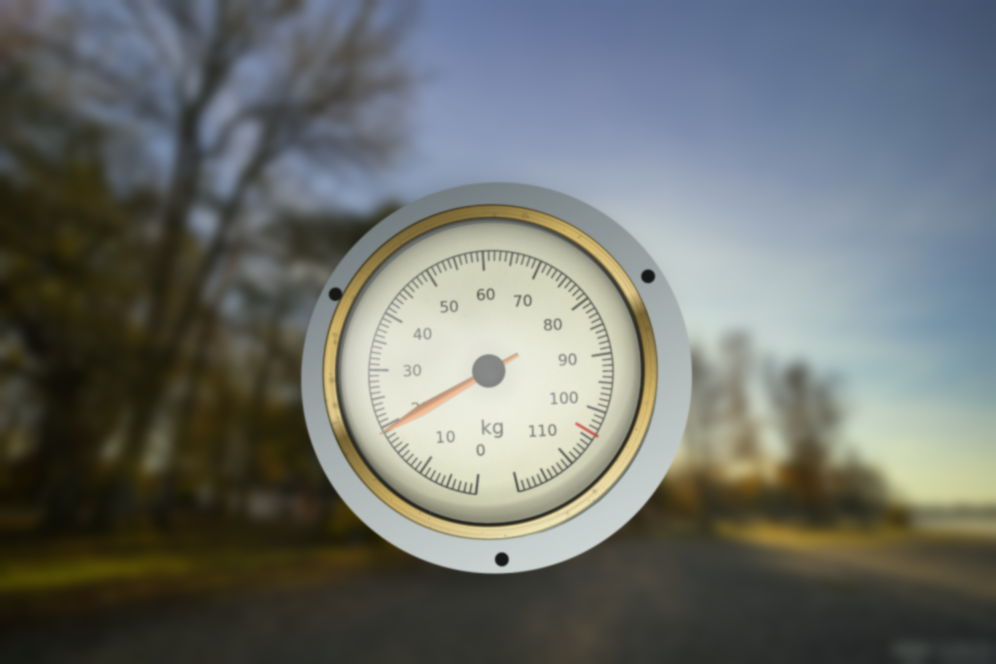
19 kg
